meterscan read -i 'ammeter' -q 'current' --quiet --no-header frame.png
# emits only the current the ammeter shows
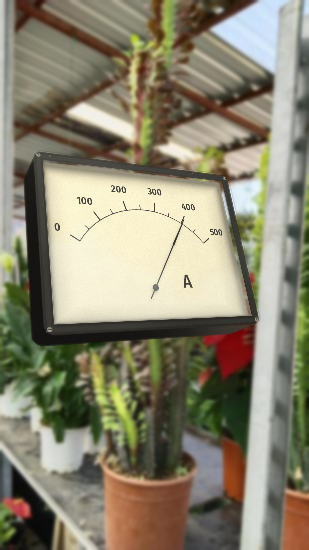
400 A
